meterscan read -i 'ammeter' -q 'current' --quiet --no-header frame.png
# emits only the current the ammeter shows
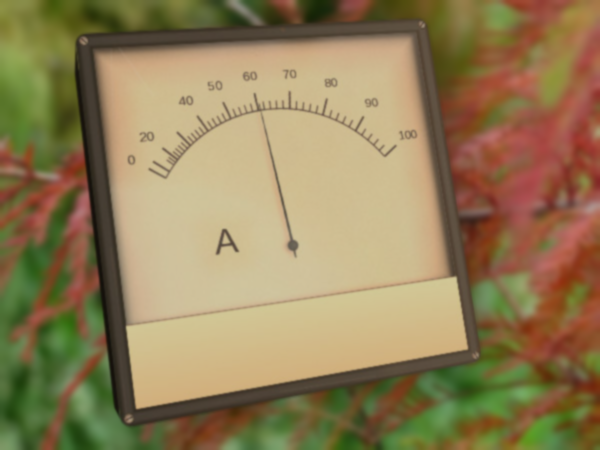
60 A
